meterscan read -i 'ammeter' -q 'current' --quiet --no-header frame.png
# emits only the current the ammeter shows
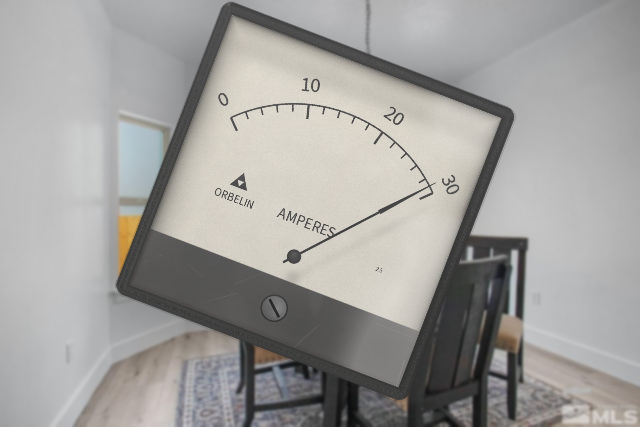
29 A
